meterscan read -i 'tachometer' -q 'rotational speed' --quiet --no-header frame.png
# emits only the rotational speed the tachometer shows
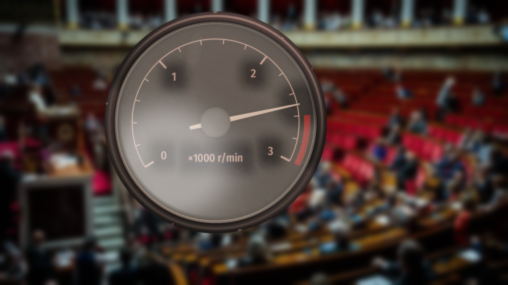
2500 rpm
